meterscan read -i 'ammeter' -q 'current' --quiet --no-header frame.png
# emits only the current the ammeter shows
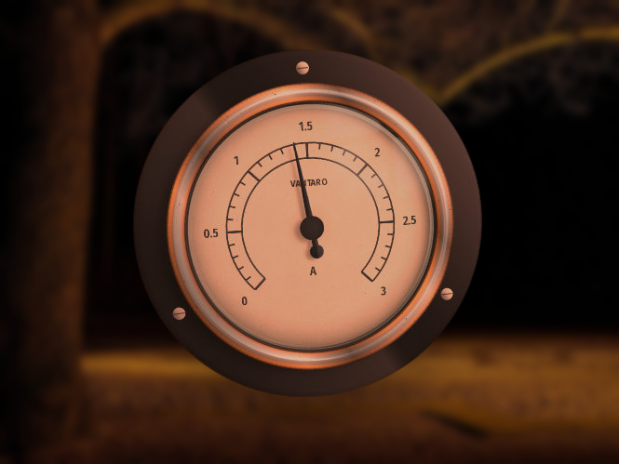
1.4 A
